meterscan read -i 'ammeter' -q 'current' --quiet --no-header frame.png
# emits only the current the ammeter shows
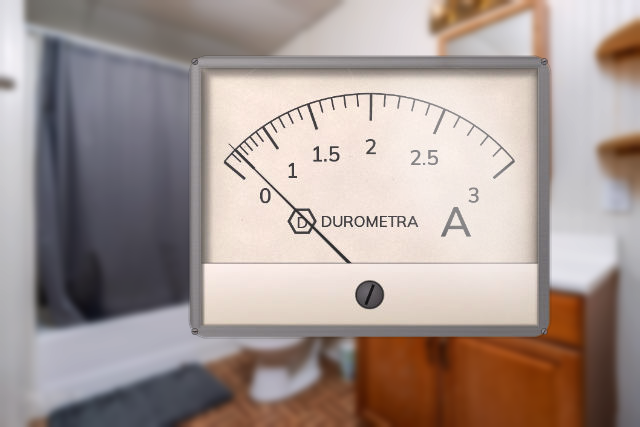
0.5 A
